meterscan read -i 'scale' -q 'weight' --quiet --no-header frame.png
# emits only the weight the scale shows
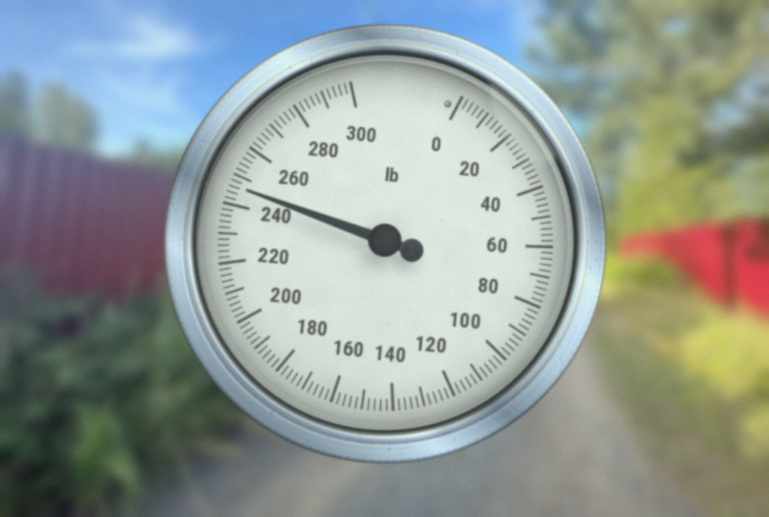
246 lb
